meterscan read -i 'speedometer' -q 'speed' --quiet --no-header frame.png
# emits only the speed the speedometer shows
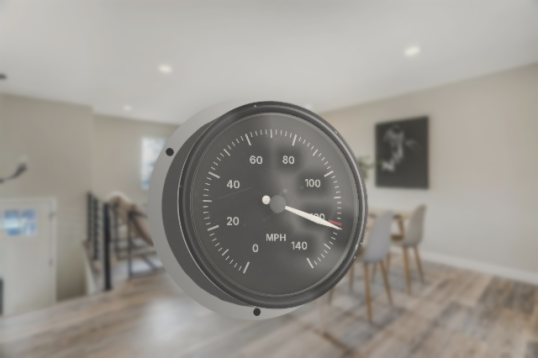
122 mph
